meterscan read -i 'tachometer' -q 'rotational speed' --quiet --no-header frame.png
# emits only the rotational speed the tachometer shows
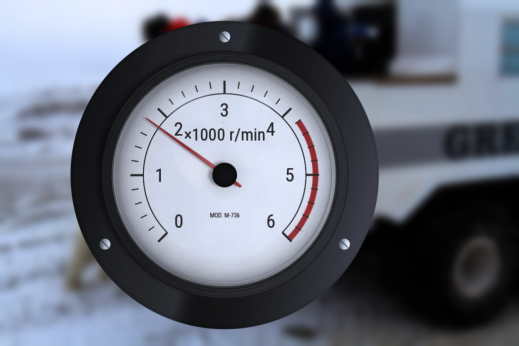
1800 rpm
